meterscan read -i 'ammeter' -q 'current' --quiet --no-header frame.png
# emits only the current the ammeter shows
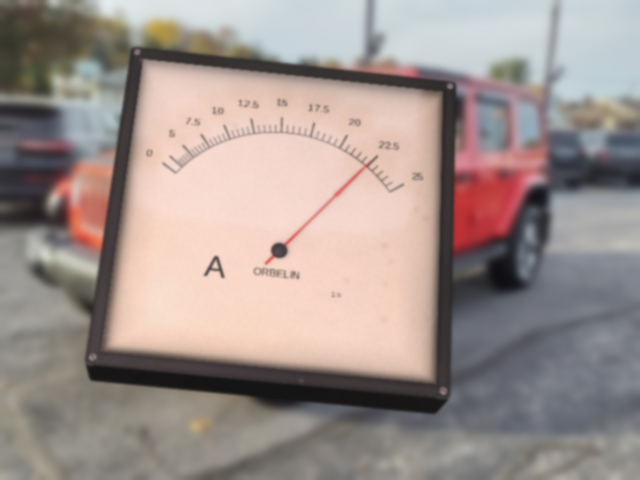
22.5 A
